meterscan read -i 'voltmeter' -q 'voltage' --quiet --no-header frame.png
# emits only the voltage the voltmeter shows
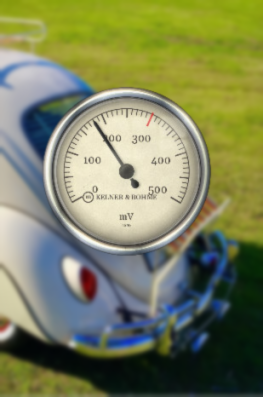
180 mV
